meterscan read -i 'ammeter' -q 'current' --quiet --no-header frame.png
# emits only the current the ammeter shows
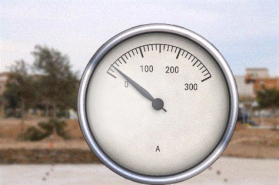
20 A
